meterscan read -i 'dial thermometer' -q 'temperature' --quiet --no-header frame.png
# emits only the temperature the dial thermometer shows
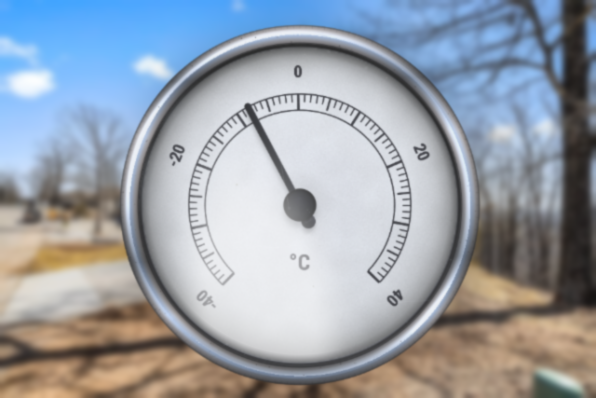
-8 °C
